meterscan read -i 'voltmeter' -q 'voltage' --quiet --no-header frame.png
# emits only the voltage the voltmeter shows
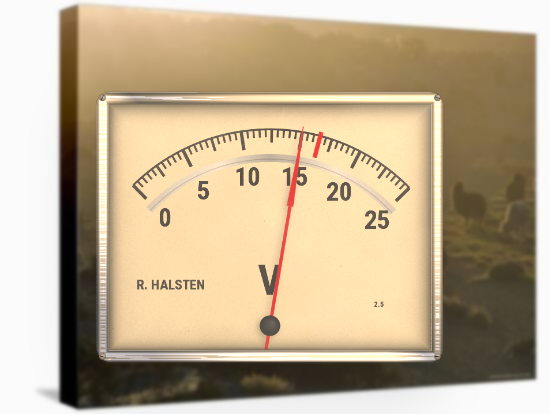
15 V
